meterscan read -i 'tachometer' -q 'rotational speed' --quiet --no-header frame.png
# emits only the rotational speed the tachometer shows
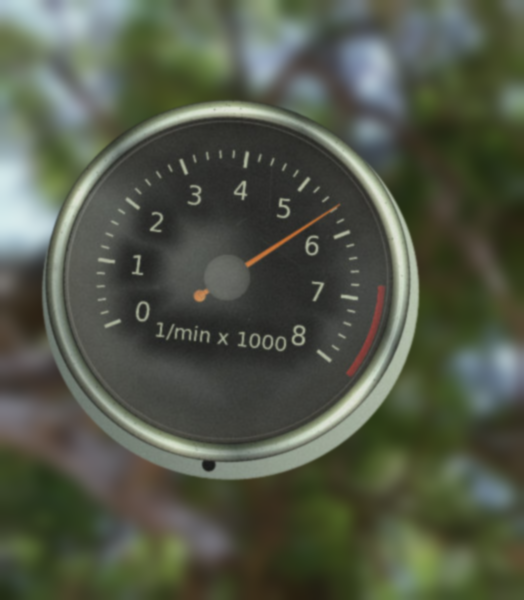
5600 rpm
